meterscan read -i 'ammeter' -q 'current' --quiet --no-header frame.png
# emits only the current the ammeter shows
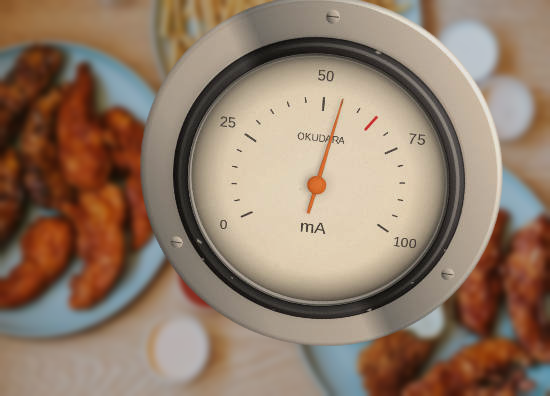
55 mA
